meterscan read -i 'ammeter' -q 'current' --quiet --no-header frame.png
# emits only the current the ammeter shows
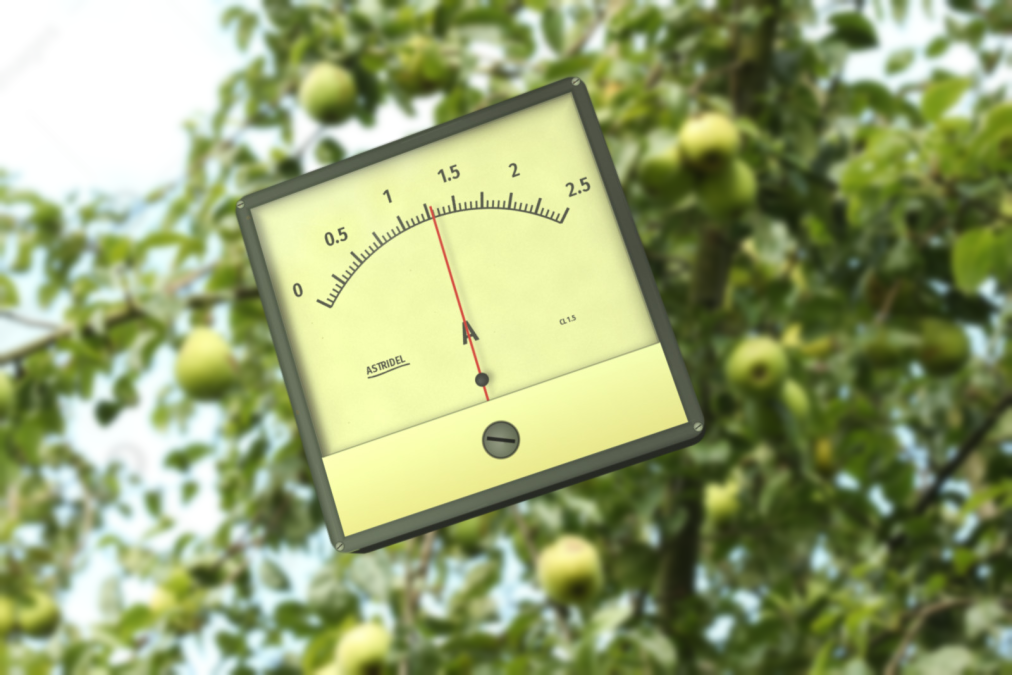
1.3 A
